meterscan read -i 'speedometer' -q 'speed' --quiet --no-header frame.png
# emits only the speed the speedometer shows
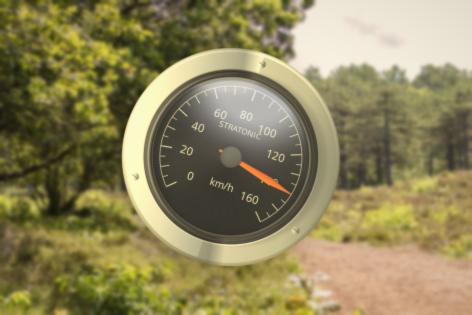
140 km/h
